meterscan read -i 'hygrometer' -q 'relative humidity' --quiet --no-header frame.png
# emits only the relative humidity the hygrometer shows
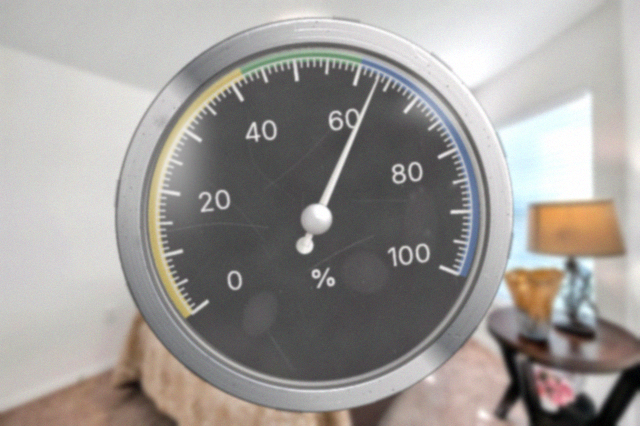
63 %
